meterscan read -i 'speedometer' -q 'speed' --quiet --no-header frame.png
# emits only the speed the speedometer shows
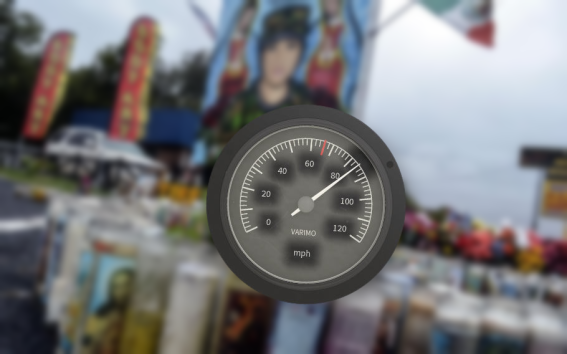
84 mph
